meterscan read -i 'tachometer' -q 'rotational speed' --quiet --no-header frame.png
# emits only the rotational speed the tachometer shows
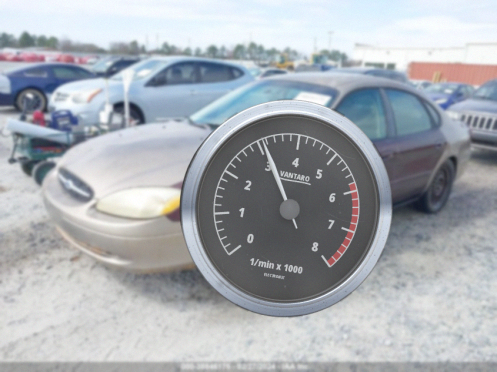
3100 rpm
